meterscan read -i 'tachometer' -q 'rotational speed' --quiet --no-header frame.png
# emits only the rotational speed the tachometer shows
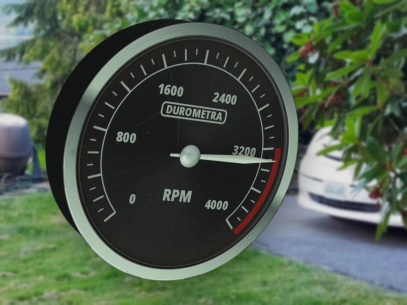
3300 rpm
